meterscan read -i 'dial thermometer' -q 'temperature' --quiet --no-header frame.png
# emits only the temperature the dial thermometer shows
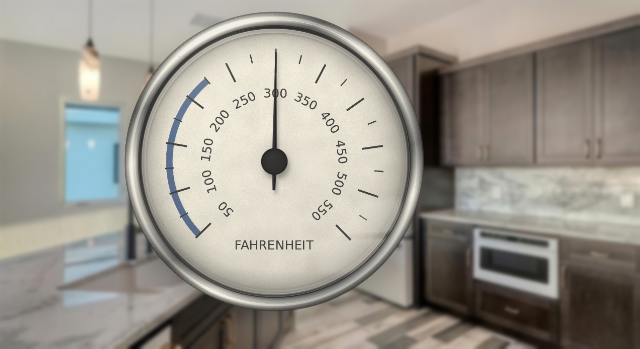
300 °F
